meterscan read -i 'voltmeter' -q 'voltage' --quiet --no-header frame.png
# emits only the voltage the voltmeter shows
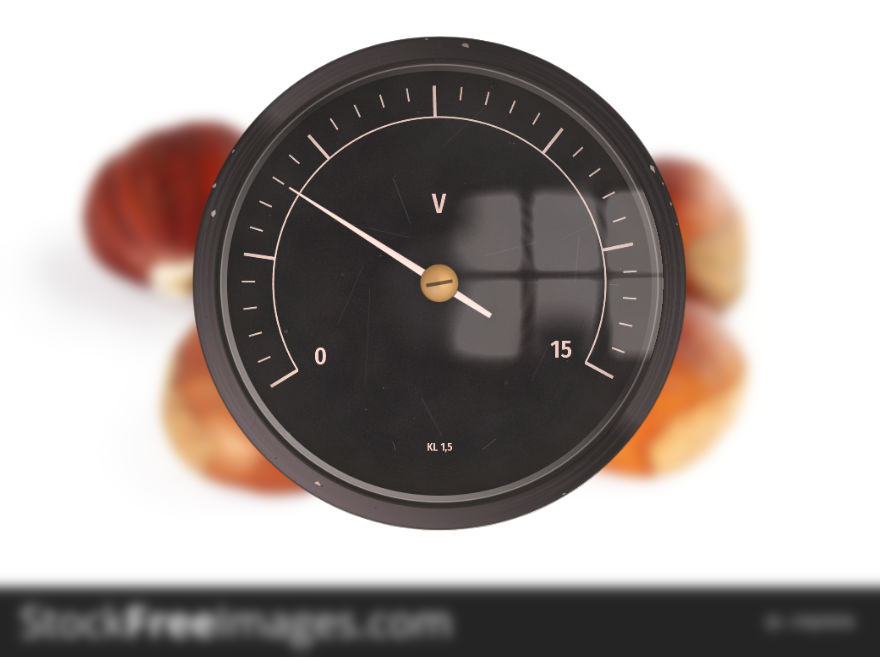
4 V
